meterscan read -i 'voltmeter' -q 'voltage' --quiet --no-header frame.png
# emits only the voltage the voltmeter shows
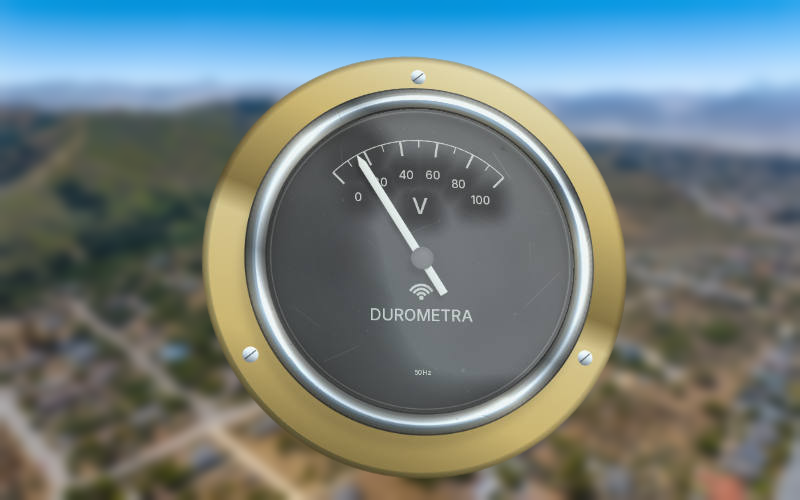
15 V
